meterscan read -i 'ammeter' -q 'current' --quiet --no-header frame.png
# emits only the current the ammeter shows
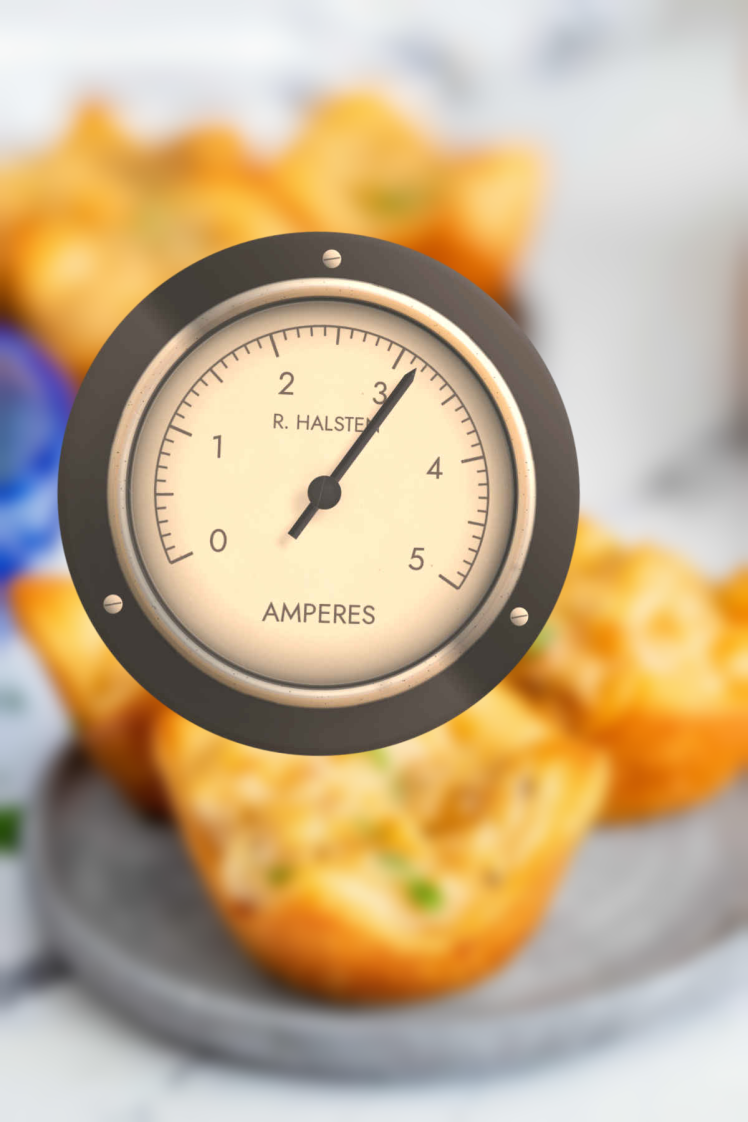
3.15 A
